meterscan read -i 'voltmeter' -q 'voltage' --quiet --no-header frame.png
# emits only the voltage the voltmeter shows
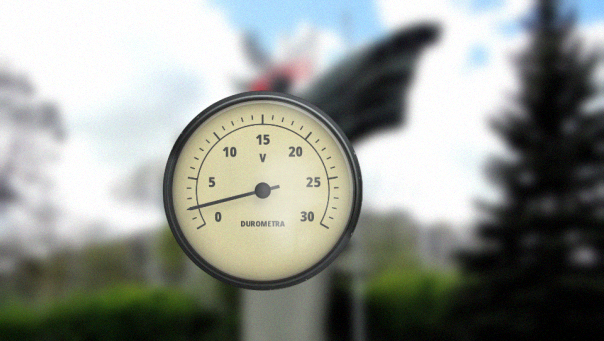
2 V
